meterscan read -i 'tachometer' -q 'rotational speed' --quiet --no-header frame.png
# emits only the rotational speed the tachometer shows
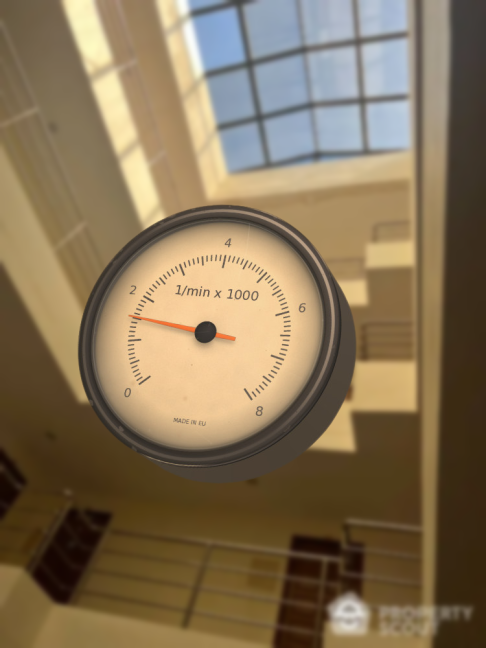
1500 rpm
